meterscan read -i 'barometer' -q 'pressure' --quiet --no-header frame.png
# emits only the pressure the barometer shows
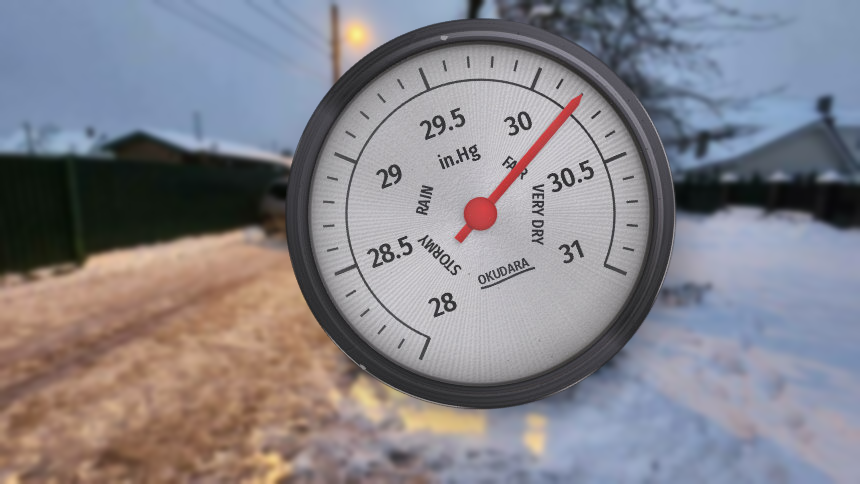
30.2 inHg
